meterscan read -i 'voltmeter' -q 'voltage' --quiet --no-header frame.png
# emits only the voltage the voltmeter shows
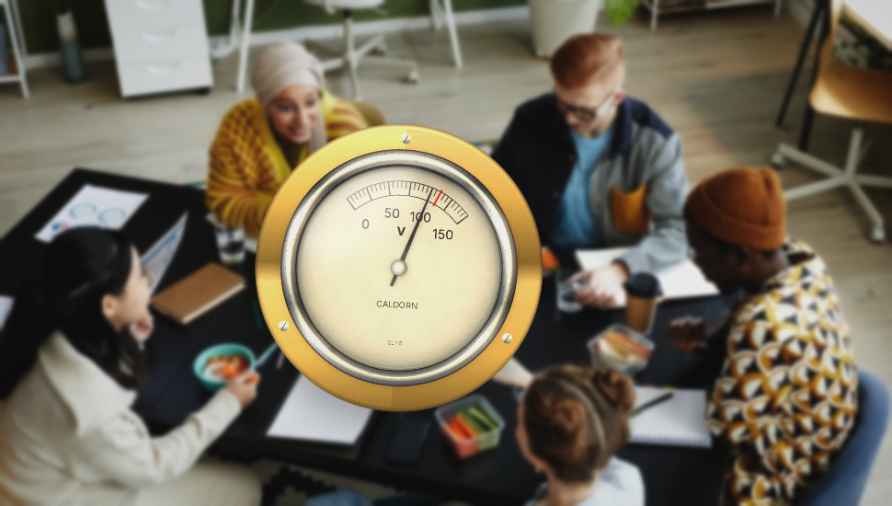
100 V
